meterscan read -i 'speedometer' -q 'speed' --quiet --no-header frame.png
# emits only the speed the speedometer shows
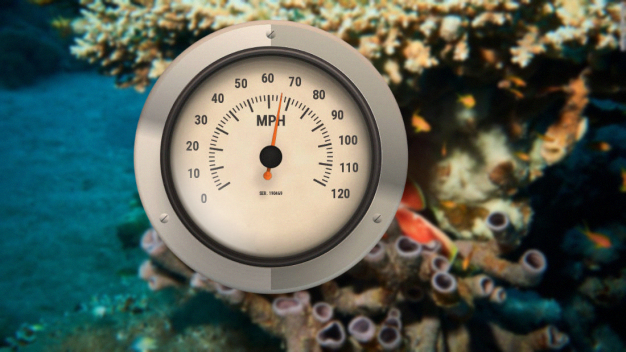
66 mph
